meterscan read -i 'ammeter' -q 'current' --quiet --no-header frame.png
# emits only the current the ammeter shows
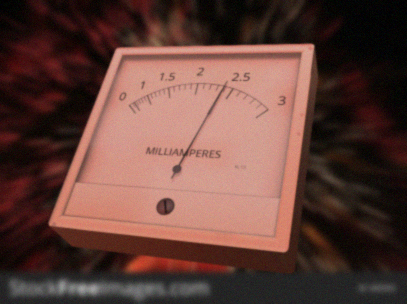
2.4 mA
